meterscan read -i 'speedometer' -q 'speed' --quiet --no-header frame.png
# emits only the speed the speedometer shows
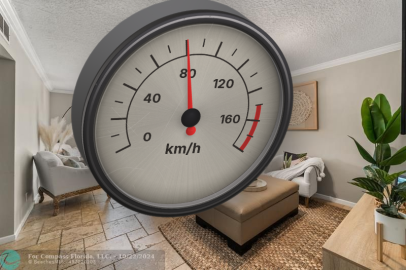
80 km/h
